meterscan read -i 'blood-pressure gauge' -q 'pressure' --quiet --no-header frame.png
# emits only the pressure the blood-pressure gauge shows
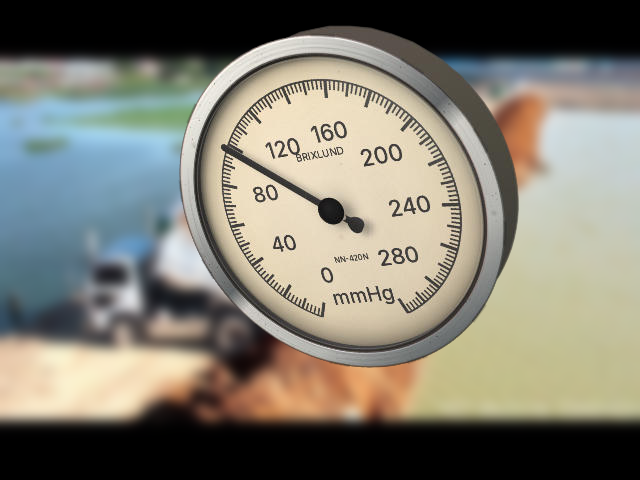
100 mmHg
